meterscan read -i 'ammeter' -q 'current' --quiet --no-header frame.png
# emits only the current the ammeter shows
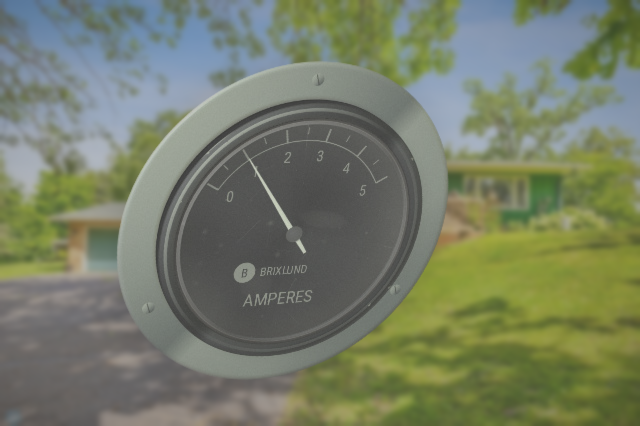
1 A
